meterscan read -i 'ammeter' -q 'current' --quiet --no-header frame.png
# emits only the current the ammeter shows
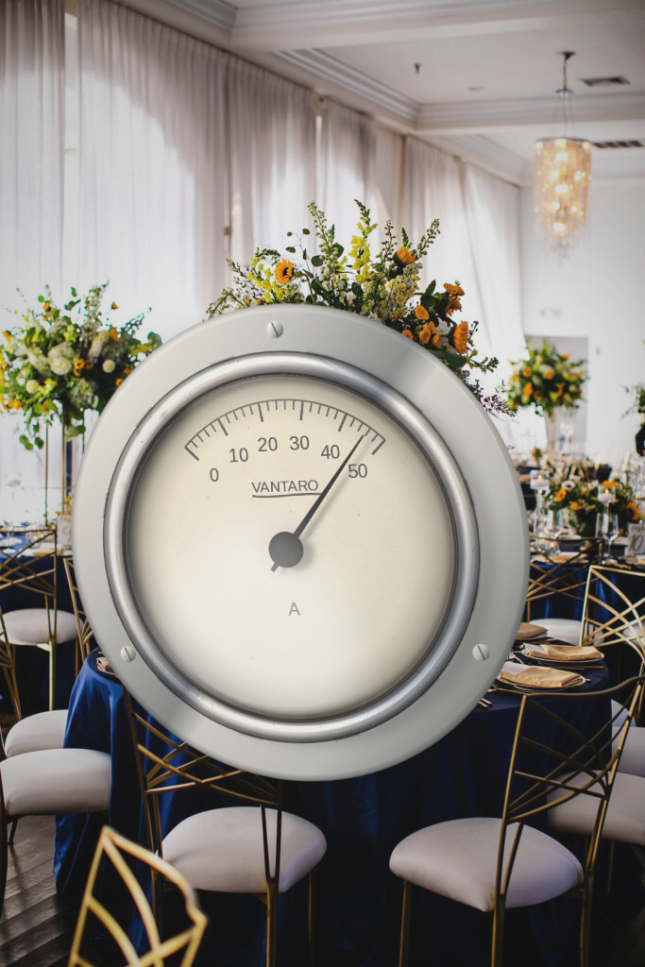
46 A
